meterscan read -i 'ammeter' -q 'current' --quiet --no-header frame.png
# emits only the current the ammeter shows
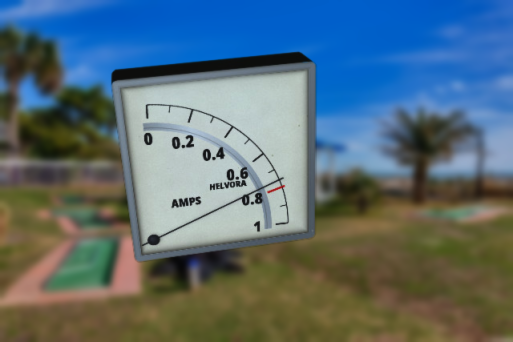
0.75 A
